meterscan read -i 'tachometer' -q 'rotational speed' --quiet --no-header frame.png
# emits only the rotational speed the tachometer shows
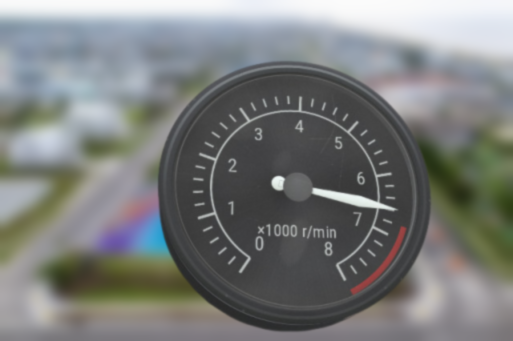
6600 rpm
